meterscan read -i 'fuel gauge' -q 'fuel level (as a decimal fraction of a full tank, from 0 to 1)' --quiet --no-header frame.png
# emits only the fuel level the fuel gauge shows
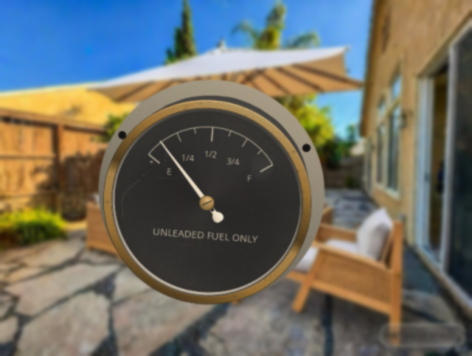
0.125
